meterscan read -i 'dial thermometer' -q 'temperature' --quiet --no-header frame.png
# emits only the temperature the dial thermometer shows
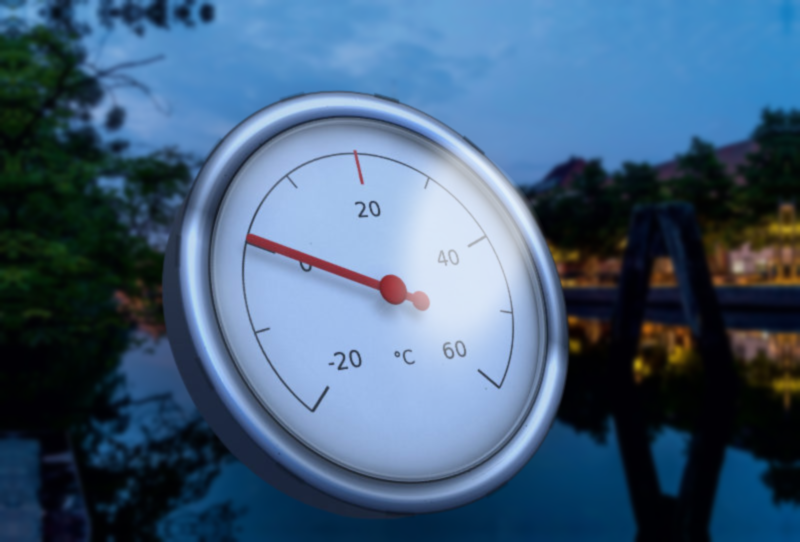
0 °C
